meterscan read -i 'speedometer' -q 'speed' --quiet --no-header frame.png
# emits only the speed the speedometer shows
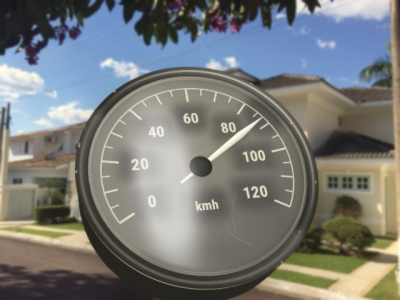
87.5 km/h
